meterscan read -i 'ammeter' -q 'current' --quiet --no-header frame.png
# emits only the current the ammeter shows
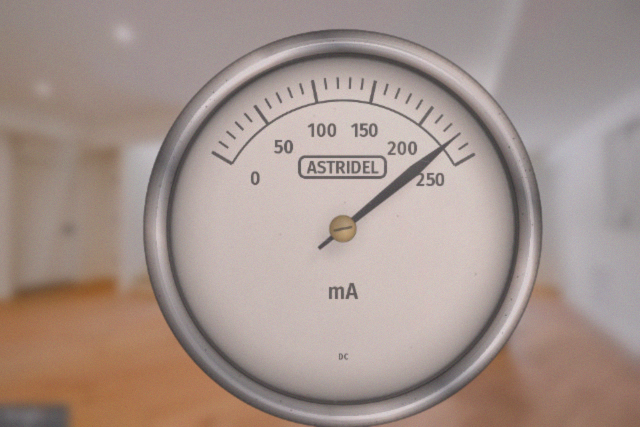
230 mA
